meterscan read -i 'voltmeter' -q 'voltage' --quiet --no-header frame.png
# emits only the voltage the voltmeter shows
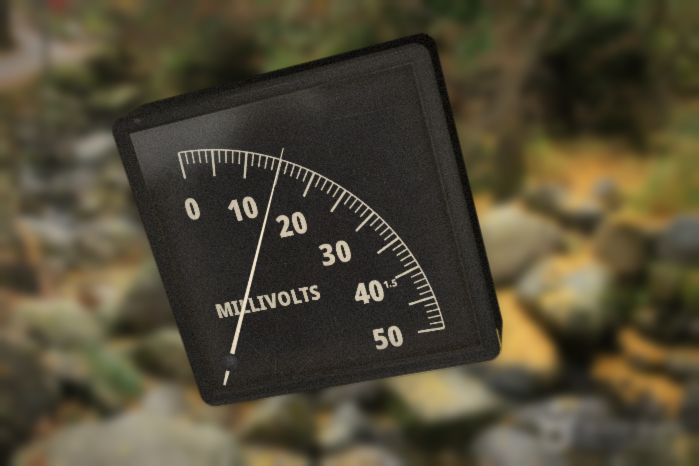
15 mV
